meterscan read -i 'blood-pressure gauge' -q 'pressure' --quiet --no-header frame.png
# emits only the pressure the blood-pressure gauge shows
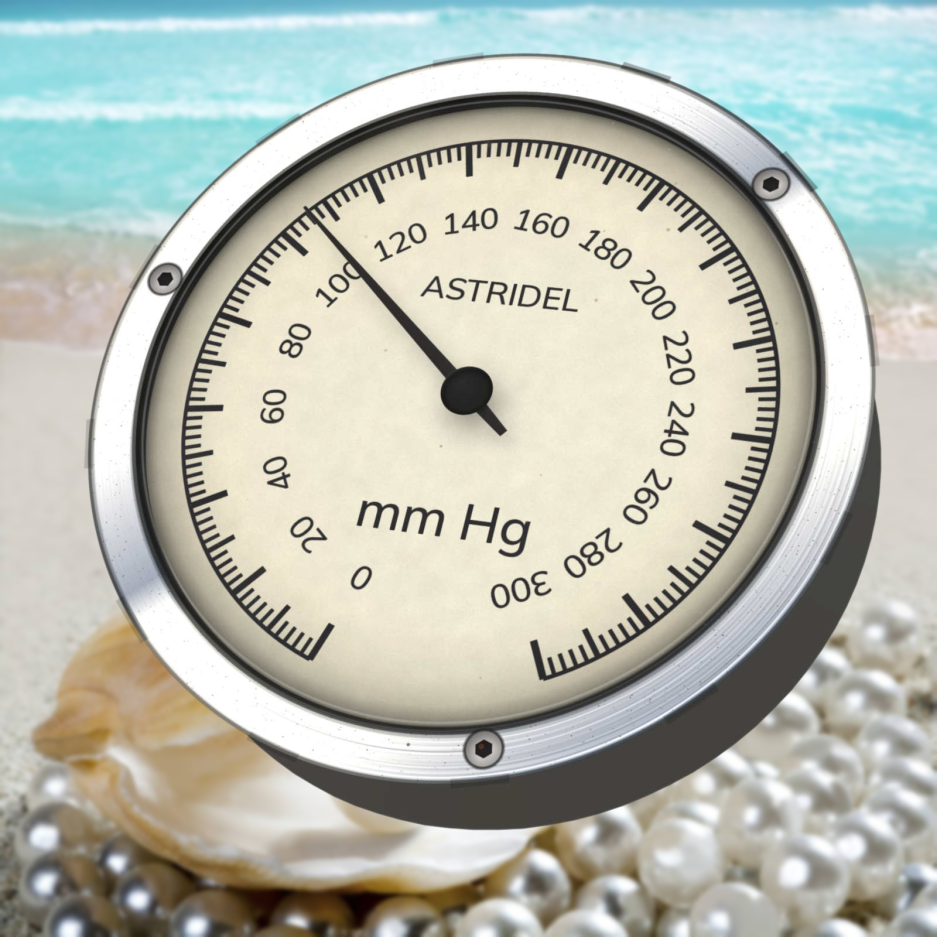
106 mmHg
